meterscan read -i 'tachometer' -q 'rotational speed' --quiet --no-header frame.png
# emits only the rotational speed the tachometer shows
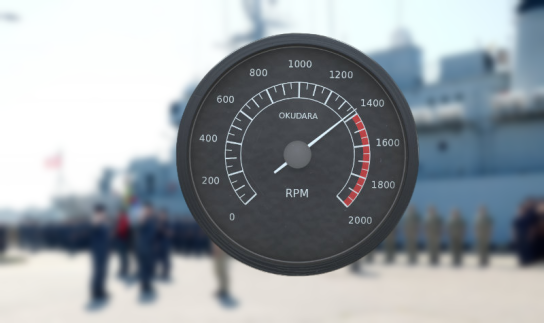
1375 rpm
